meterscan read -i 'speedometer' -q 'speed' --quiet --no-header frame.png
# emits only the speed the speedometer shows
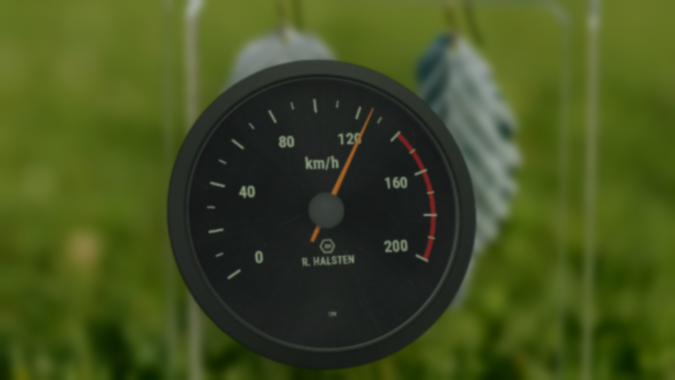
125 km/h
